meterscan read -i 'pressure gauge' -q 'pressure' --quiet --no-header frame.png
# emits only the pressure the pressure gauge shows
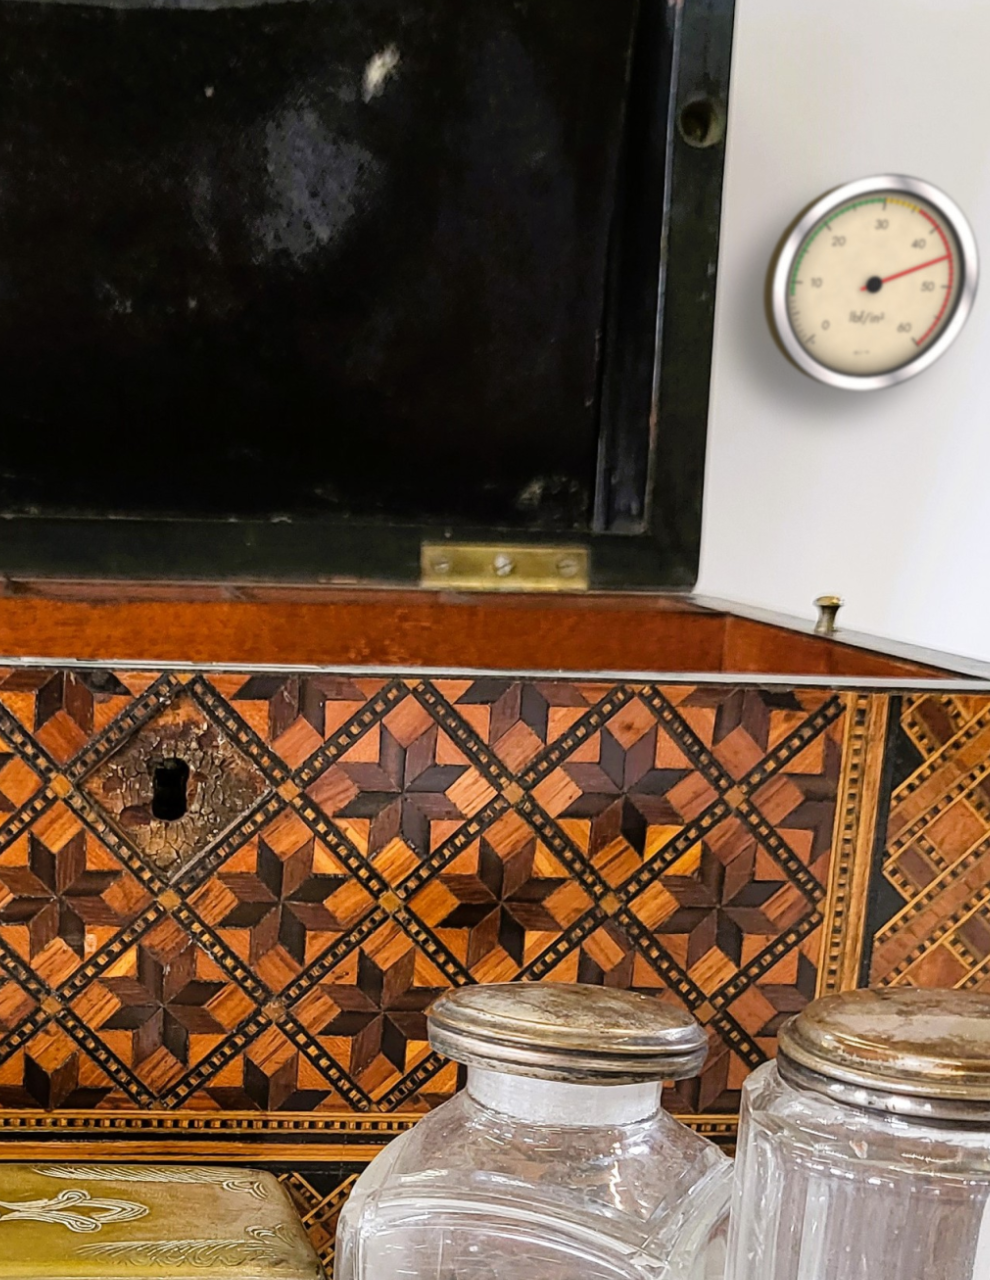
45 psi
